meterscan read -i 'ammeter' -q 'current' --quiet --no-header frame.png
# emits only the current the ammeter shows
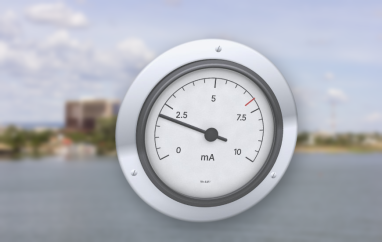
2 mA
